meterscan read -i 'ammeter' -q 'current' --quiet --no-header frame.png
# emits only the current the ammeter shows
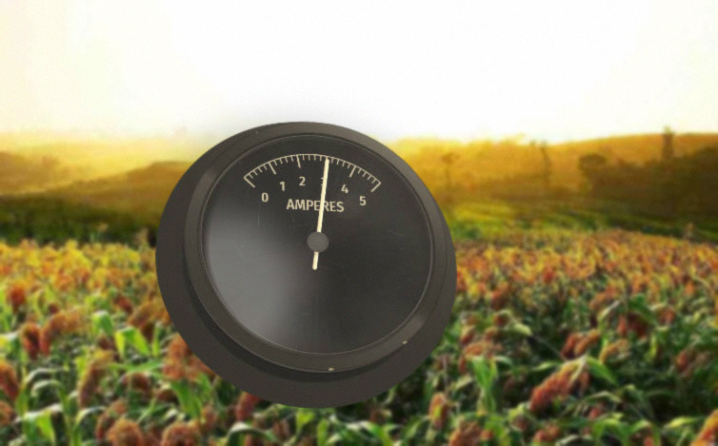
3 A
